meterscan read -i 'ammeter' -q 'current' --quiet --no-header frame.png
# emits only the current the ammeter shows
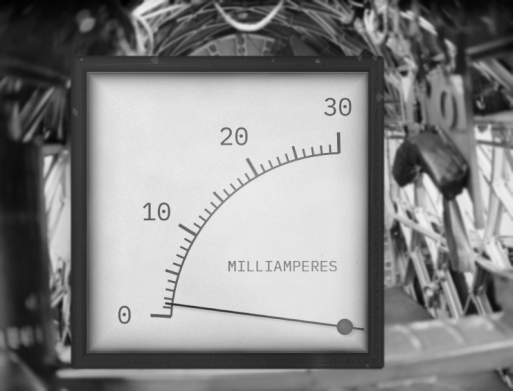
1.5 mA
